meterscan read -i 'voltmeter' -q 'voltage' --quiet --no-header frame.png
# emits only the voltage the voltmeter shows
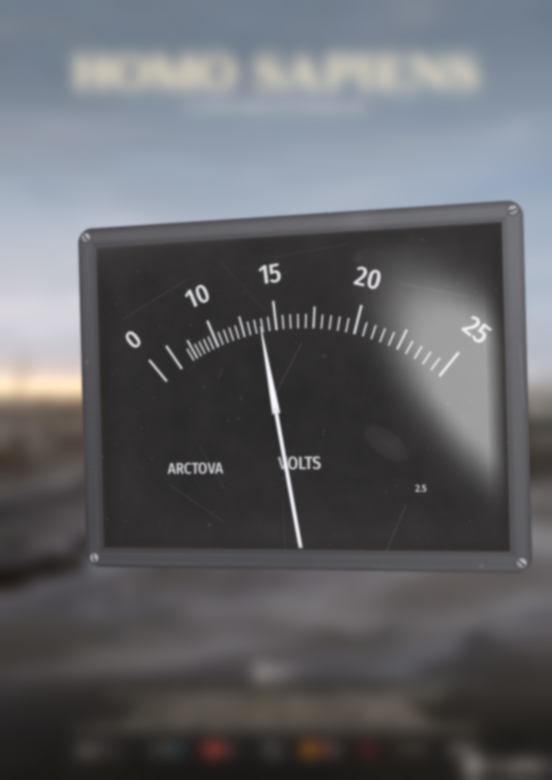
14 V
